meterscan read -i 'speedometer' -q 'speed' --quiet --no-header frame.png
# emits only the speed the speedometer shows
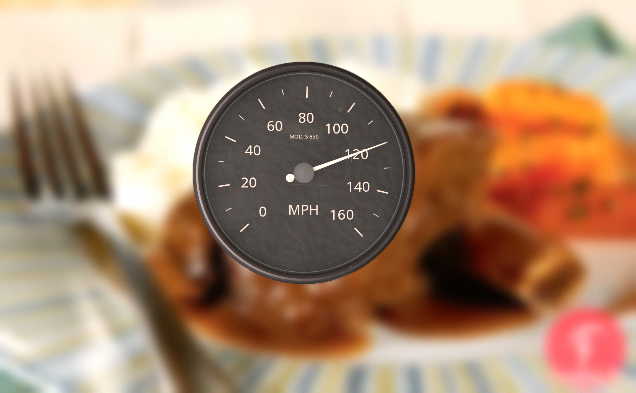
120 mph
